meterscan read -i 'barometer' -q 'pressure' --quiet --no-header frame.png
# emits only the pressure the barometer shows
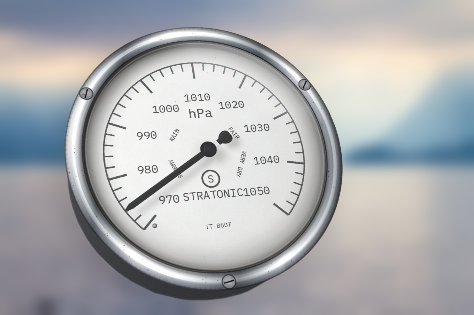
974 hPa
